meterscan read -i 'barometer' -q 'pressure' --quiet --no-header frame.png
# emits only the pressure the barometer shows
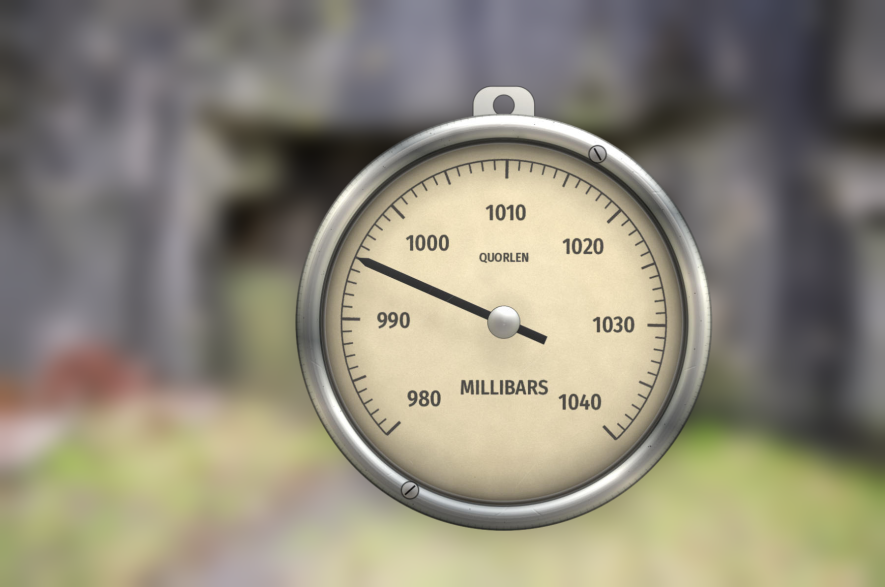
995 mbar
